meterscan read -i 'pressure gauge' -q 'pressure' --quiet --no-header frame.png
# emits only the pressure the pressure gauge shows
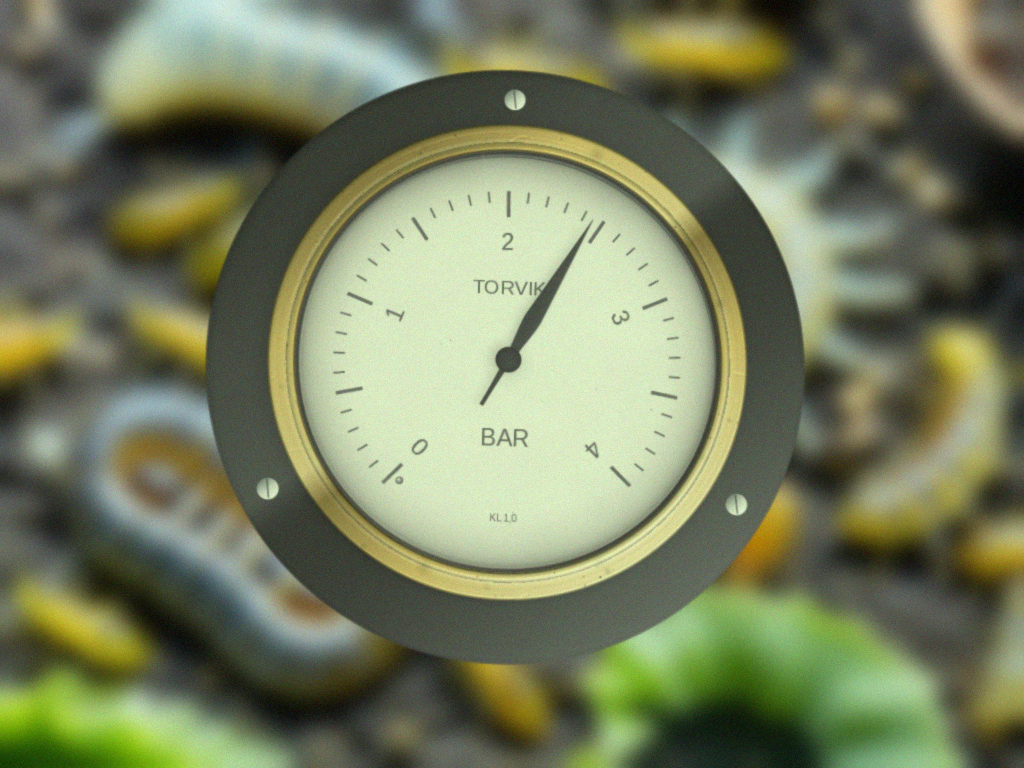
2.45 bar
